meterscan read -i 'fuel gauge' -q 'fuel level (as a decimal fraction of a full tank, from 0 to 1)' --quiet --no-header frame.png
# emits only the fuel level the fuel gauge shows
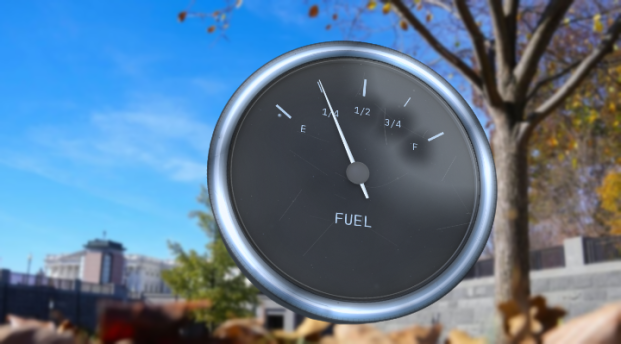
0.25
